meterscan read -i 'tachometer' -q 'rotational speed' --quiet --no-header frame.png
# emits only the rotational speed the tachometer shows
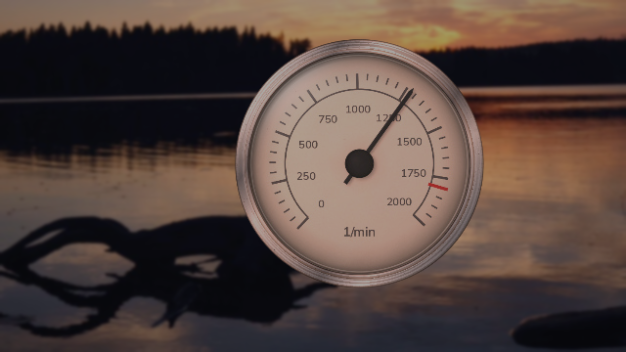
1275 rpm
